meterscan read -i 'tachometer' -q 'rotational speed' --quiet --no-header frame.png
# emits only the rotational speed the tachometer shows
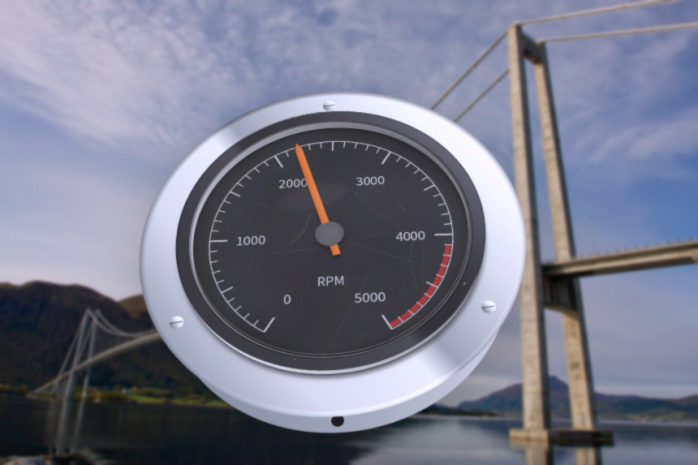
2200 rpm
